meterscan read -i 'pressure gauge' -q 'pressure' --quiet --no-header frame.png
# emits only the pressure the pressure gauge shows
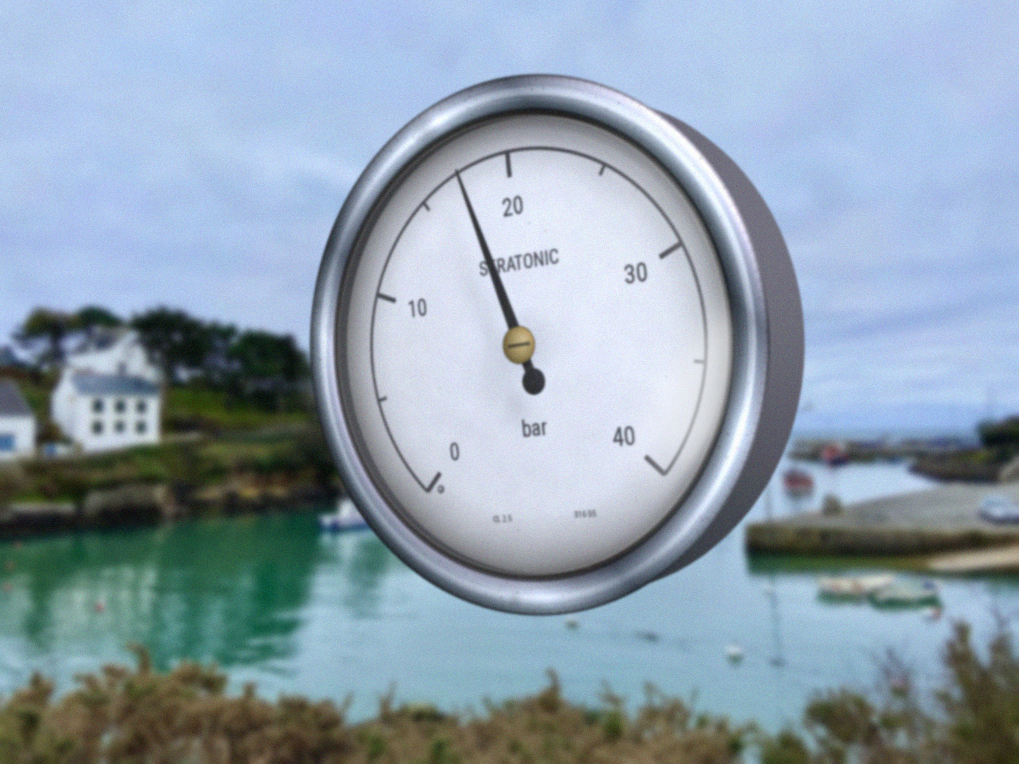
17.5 bar
